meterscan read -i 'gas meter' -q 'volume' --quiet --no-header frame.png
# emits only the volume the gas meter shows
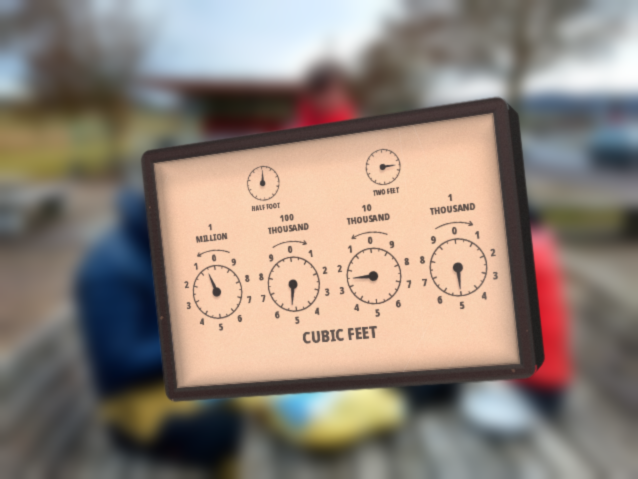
52500 ft³
